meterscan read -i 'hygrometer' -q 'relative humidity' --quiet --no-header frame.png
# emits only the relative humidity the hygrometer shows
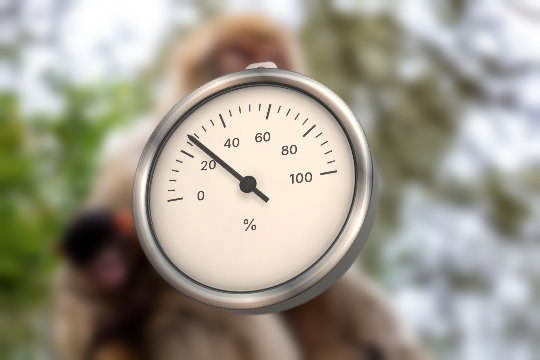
26 %
